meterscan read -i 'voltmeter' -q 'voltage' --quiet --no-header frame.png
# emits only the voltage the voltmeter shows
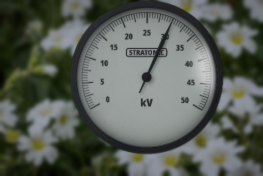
30 kV
